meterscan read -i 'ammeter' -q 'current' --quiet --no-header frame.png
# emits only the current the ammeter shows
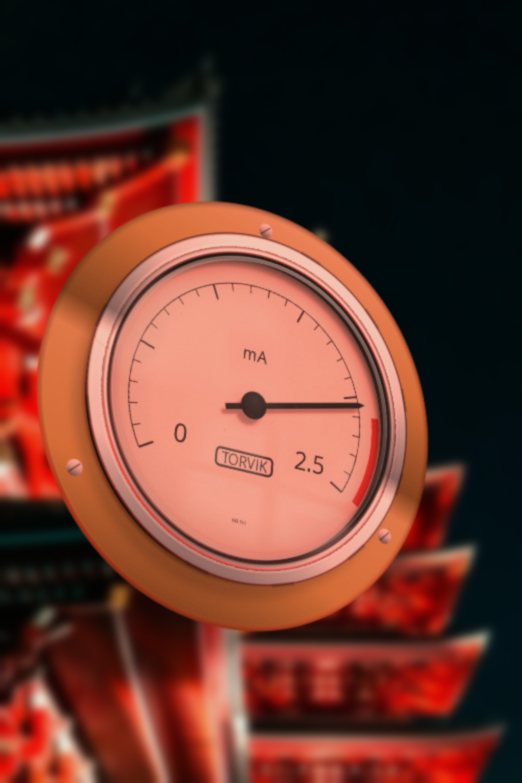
2.05 mA
